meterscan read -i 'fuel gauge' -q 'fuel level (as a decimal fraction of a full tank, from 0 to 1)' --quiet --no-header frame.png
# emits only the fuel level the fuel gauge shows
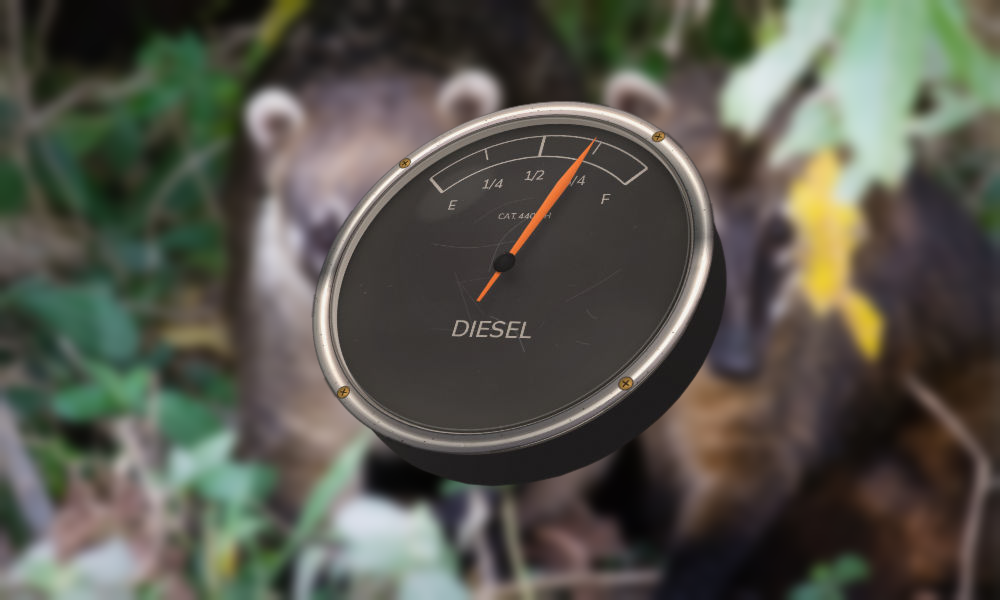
0.75
